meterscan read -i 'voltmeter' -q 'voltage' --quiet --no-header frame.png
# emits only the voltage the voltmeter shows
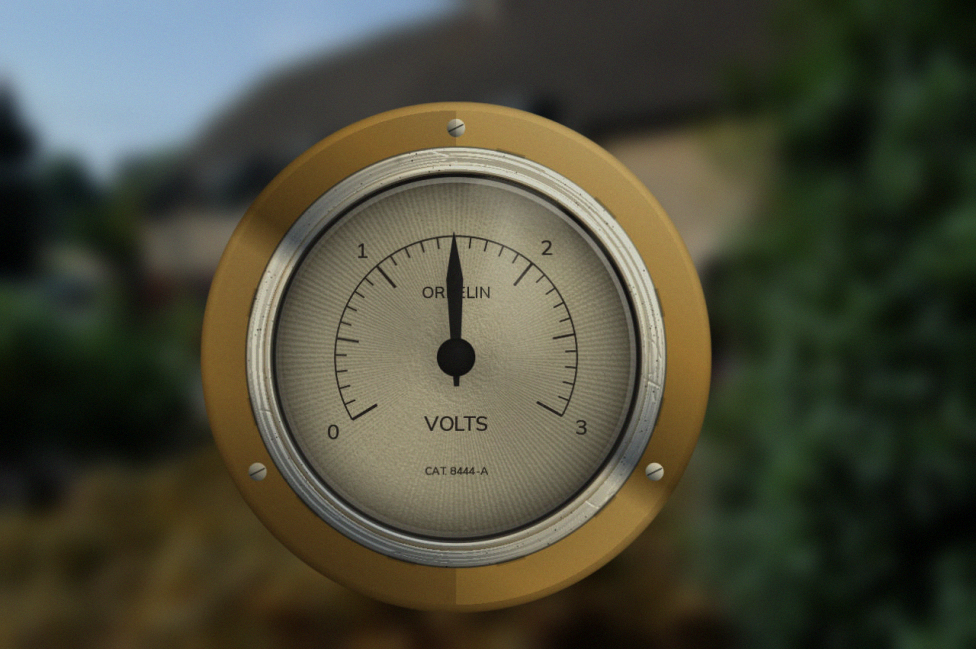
1.5 V
